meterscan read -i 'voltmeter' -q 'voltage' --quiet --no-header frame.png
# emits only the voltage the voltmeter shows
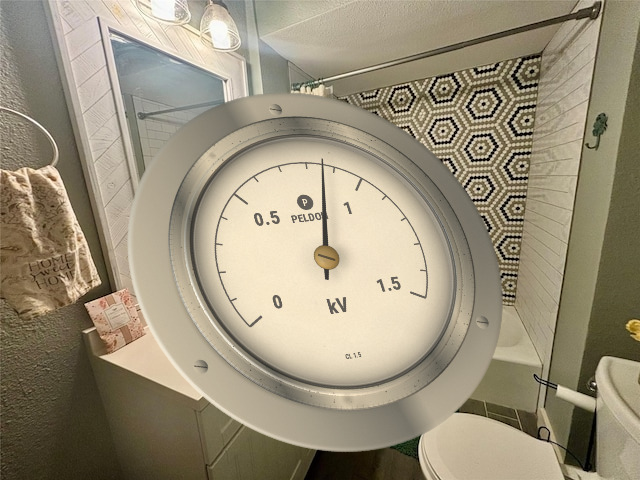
0.85 kV
